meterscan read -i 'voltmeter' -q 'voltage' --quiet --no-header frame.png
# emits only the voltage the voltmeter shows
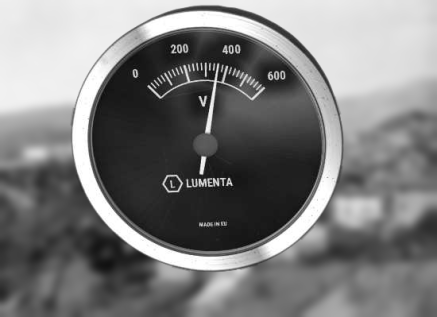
360 V
